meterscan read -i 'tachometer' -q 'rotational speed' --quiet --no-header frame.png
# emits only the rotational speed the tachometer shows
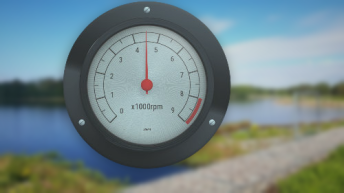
4500 rpm
